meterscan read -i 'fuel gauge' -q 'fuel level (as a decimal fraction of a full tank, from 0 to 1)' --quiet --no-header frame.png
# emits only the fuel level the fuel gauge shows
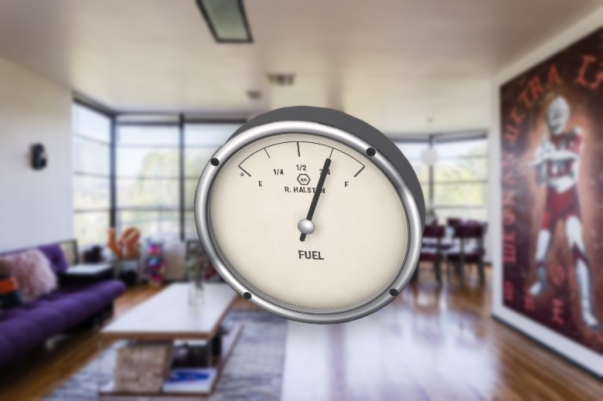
0.75
